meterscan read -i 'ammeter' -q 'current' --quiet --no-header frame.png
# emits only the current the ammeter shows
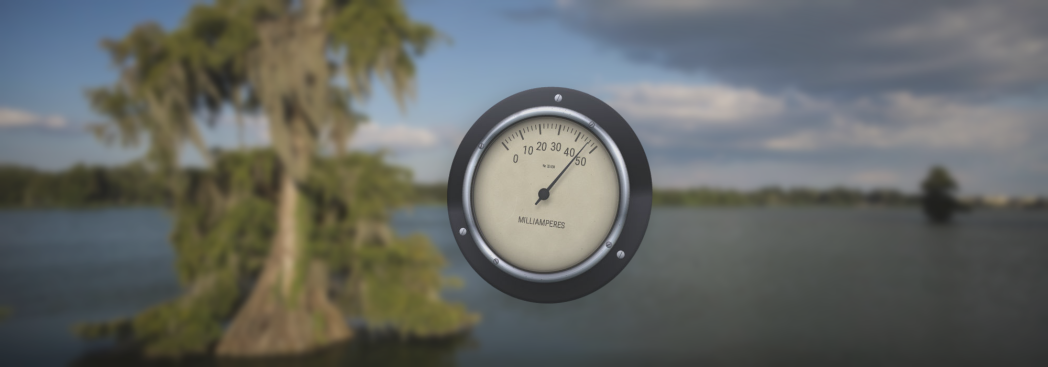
46 mA
